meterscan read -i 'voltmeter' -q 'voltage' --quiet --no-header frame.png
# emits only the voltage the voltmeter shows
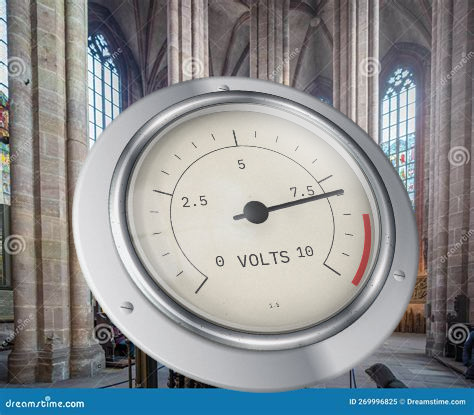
8 V
